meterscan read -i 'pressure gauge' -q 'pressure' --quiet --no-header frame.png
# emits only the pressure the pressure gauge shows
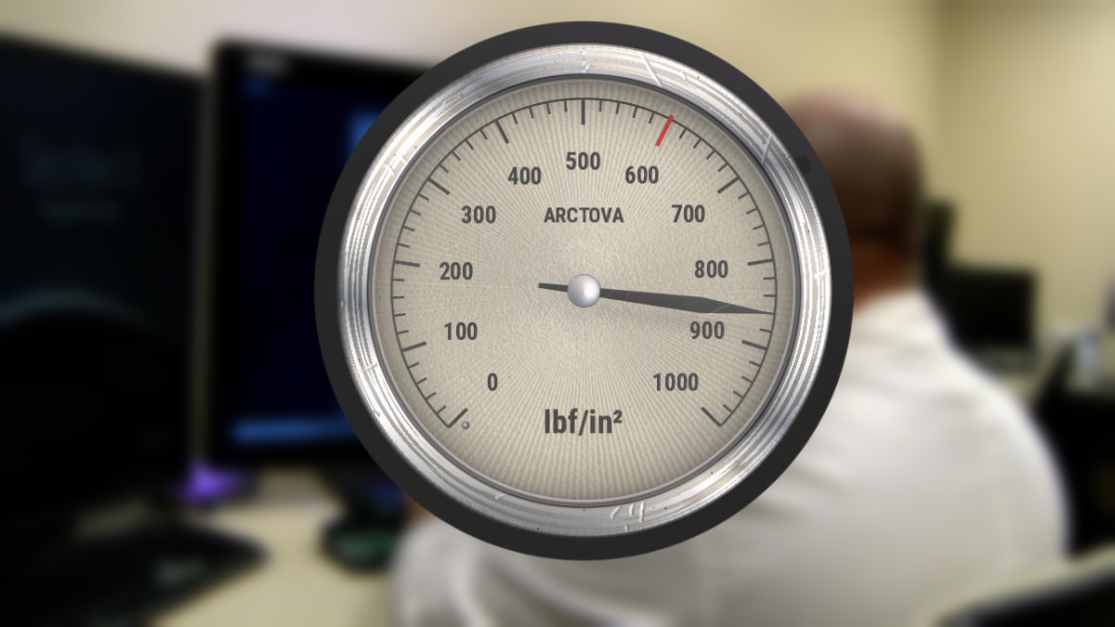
860 psi
